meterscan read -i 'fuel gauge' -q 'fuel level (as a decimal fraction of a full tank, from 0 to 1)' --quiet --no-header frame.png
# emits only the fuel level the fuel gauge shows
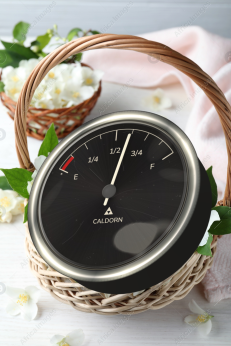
0.625
